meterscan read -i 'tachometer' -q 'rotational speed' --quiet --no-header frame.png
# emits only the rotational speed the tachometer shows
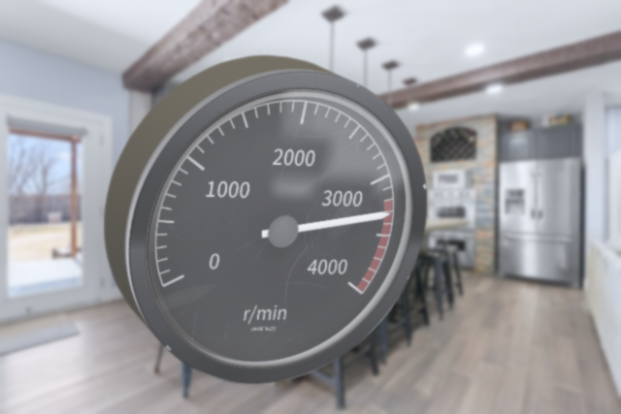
3300 rpm
